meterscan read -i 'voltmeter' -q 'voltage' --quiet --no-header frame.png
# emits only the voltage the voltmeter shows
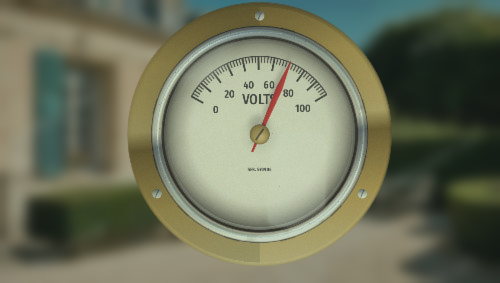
70 V
